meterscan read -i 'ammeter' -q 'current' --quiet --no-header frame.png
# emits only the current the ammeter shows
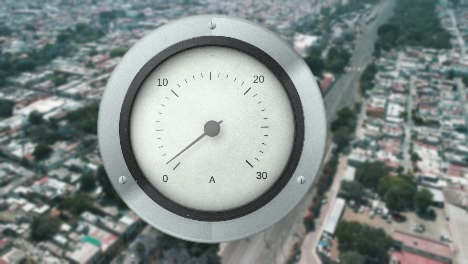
1 A
